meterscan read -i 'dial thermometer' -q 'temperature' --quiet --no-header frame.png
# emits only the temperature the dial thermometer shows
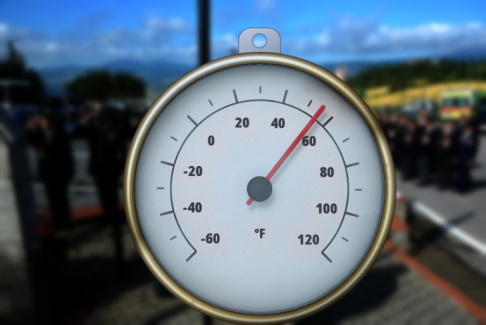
55 °F
